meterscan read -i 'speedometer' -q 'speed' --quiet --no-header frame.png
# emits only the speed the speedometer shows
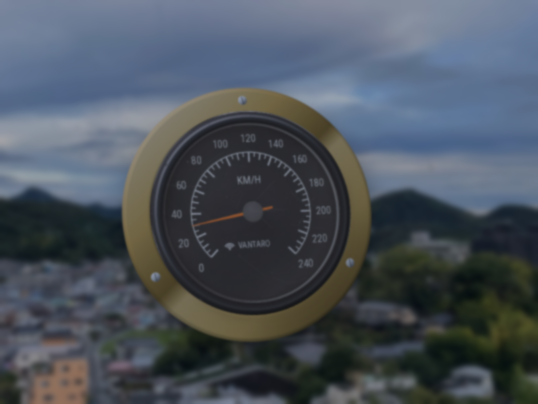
30 km/h
